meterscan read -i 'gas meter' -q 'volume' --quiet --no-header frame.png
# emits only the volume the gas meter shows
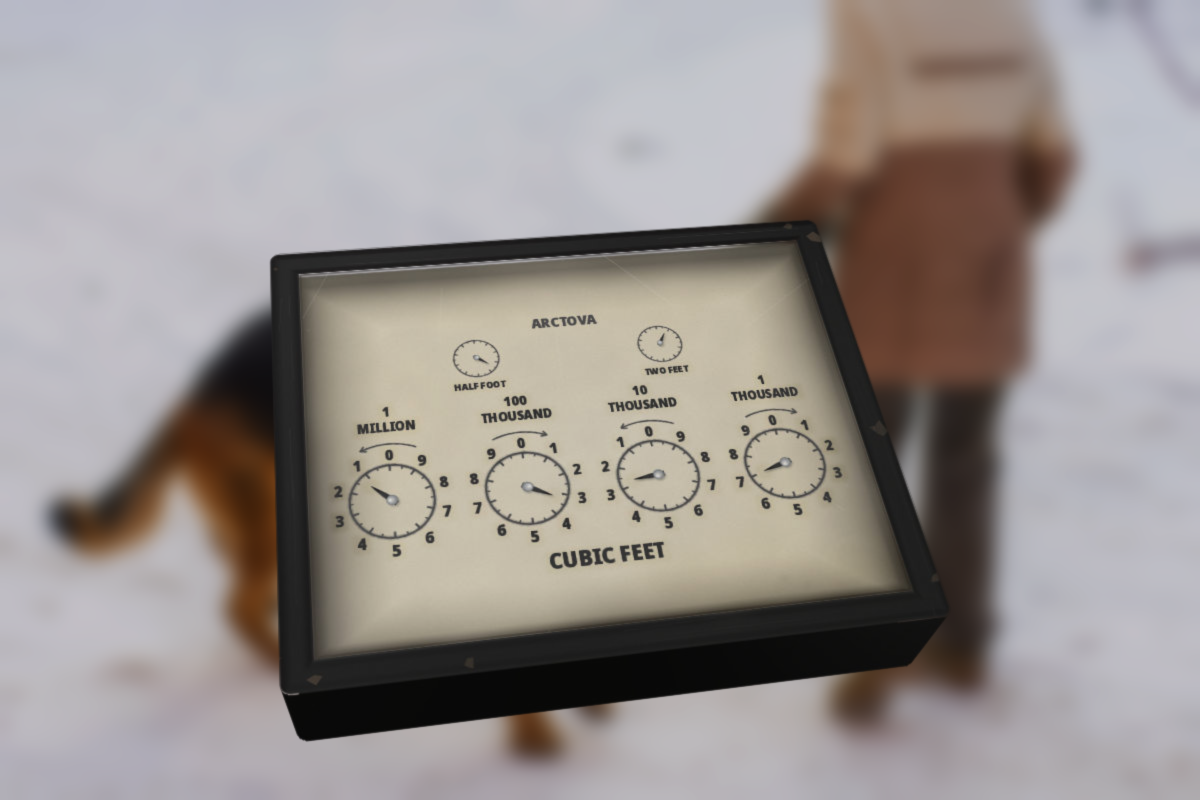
132700 ft³
